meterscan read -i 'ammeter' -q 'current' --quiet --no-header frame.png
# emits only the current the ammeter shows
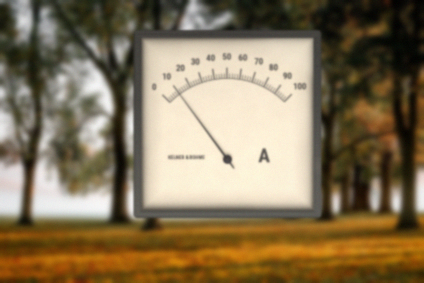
10 A
